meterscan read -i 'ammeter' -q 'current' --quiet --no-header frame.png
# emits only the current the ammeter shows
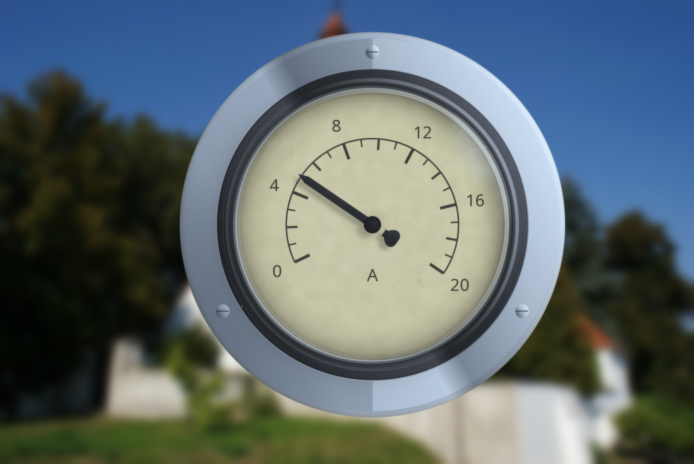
5 A
